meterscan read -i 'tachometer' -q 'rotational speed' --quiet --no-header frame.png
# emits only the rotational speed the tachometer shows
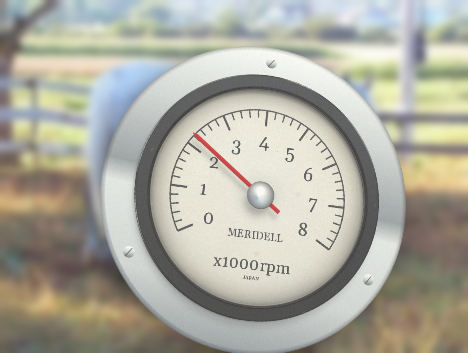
2200 rpm
